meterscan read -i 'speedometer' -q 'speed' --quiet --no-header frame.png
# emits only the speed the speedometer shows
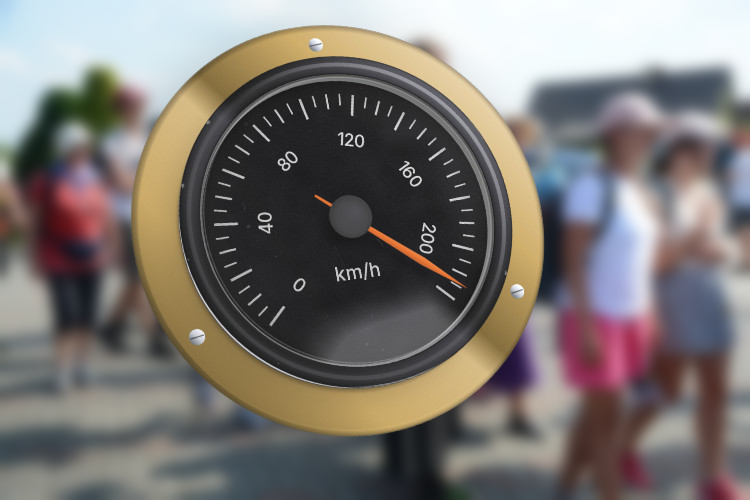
215 km/h
